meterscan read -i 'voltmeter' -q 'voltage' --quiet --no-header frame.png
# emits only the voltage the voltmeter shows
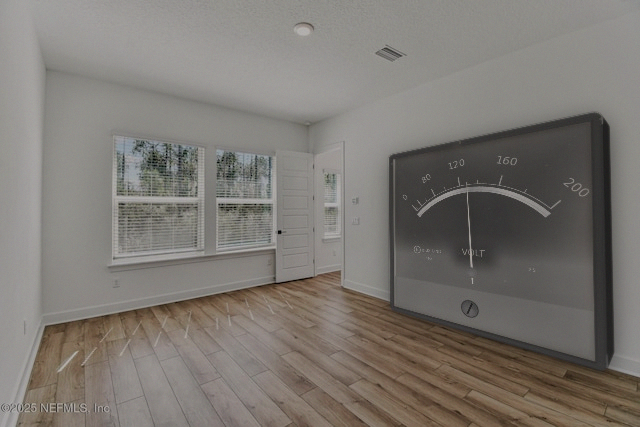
130 V
